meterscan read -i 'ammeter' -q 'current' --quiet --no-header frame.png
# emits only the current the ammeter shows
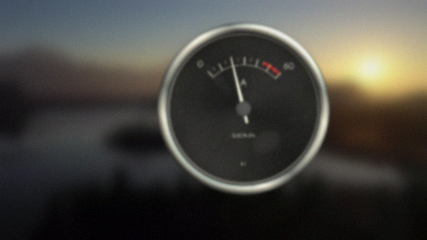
20 A
